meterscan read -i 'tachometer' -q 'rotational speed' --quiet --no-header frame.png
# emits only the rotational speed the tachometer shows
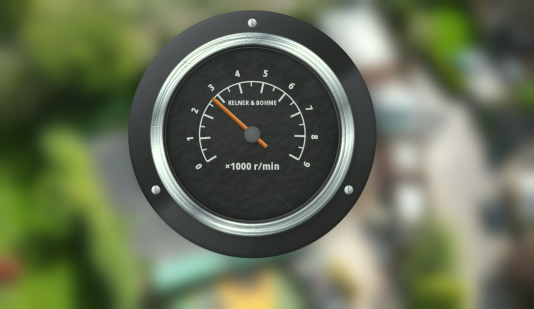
2750 rpm
